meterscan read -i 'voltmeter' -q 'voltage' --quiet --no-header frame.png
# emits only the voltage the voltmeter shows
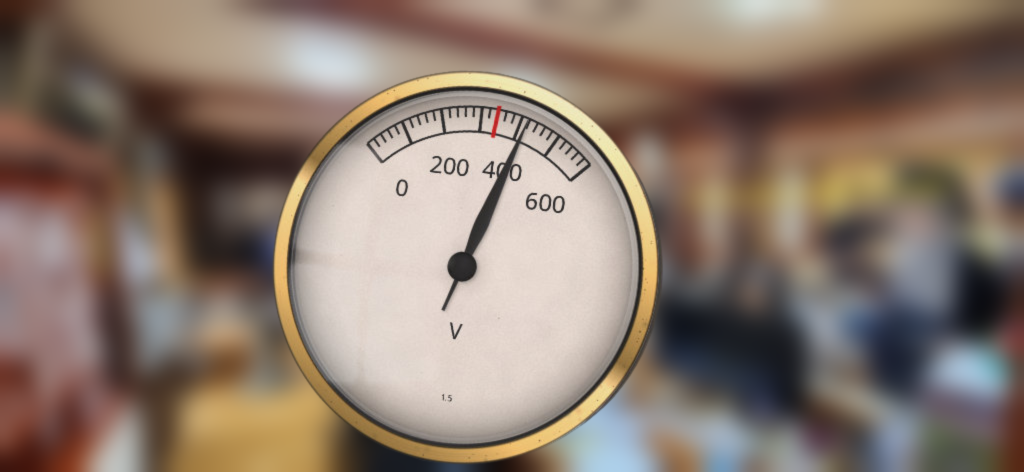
420 V
